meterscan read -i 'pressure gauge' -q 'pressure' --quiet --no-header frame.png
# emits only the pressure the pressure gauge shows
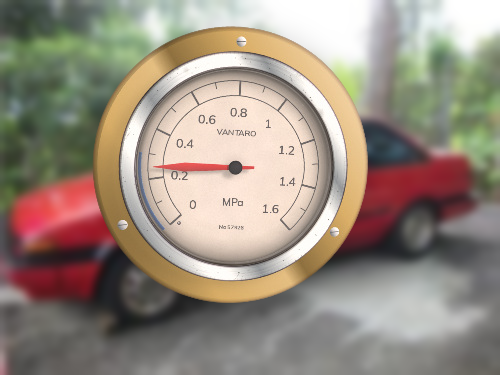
0.25 MPa
